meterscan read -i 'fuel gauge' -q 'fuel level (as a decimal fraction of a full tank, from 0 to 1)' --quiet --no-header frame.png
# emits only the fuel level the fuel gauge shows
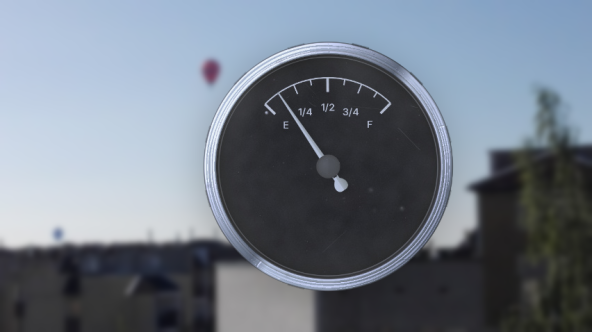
0.125
